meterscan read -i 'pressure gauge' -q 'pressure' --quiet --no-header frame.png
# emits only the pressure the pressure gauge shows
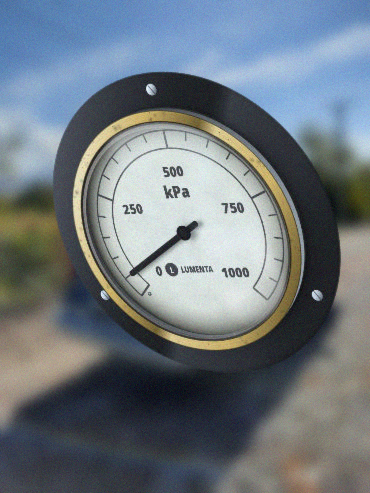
50 kPa
